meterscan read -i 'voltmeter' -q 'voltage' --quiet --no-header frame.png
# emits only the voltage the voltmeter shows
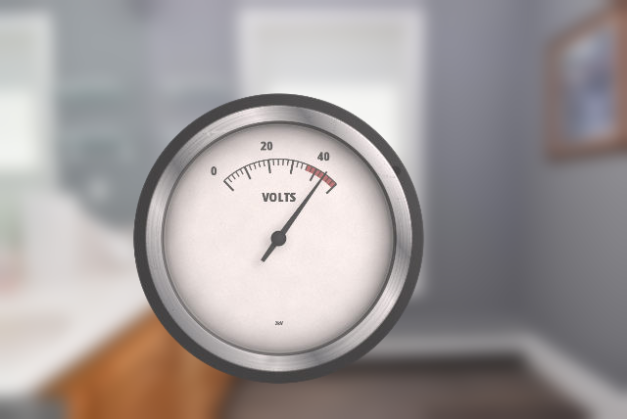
44 V
